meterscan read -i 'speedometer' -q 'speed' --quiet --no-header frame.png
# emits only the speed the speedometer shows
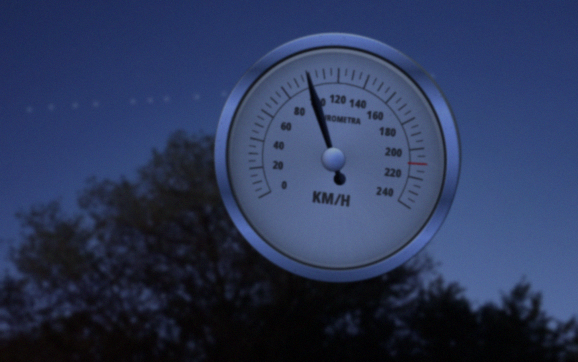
100 km/h
